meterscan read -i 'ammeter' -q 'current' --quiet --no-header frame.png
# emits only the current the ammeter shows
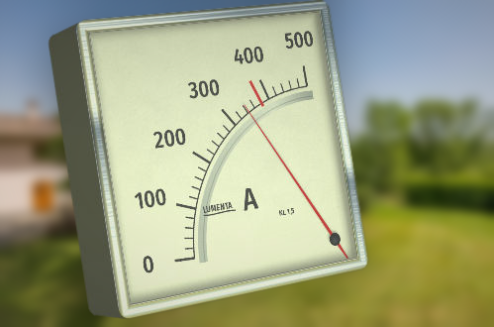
340 A
